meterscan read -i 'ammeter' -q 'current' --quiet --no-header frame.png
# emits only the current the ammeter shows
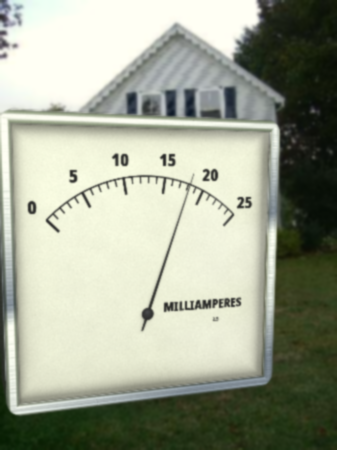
18 mA
